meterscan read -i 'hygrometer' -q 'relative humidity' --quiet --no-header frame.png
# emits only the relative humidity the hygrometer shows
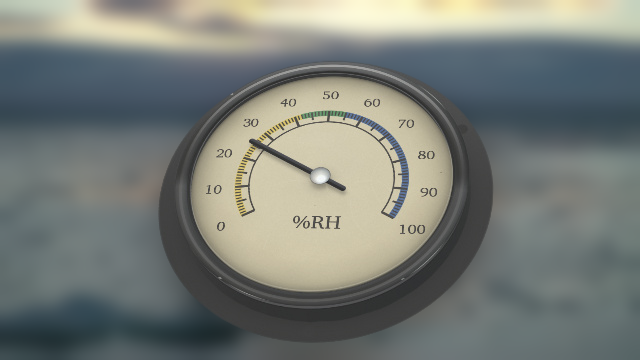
25 %
